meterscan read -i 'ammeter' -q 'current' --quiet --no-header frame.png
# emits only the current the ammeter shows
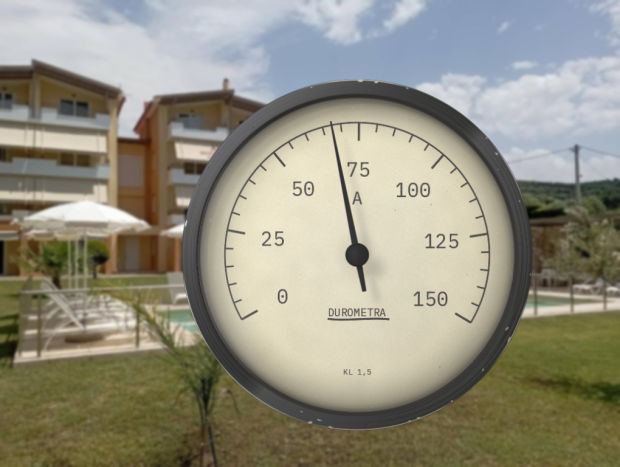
67.5 A
